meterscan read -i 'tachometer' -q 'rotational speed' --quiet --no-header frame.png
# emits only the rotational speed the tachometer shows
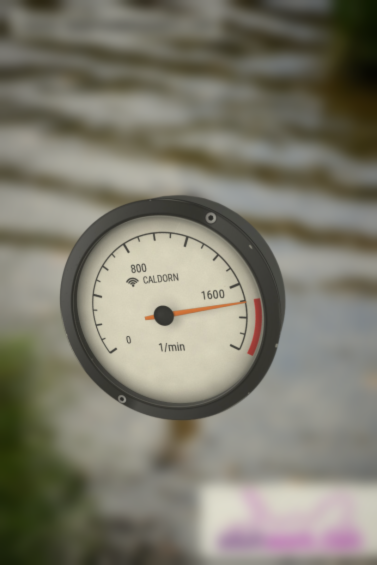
1700 rpm
